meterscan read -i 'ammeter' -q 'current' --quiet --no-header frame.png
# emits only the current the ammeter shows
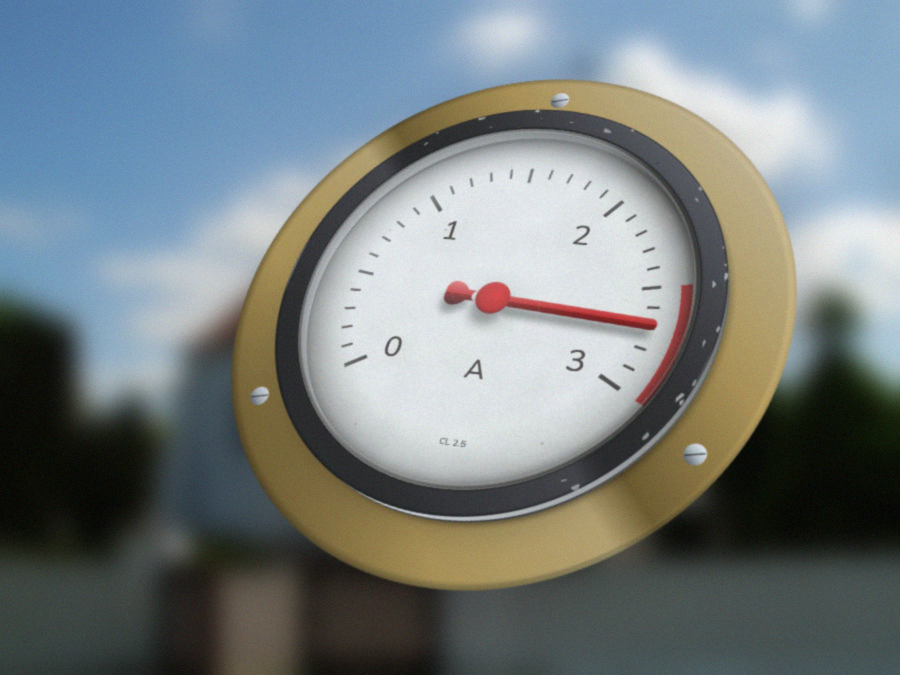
2.7 A
